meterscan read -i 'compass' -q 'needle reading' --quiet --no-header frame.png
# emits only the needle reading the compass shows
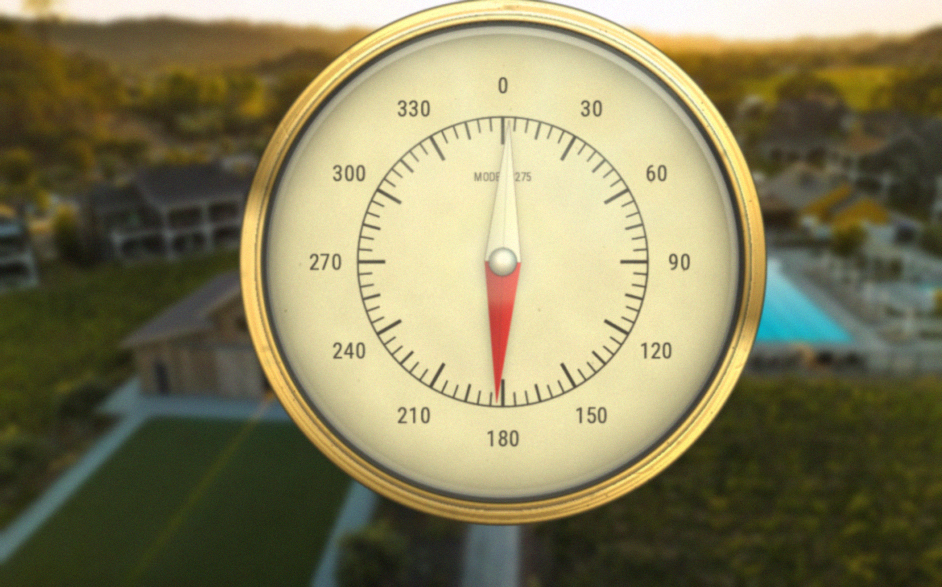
182.5 °
